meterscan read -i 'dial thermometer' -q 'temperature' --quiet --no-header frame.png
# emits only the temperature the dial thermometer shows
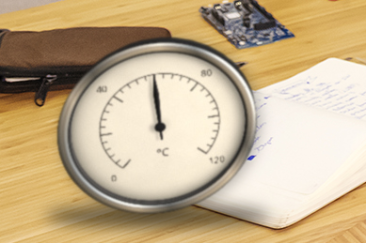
60 °C
